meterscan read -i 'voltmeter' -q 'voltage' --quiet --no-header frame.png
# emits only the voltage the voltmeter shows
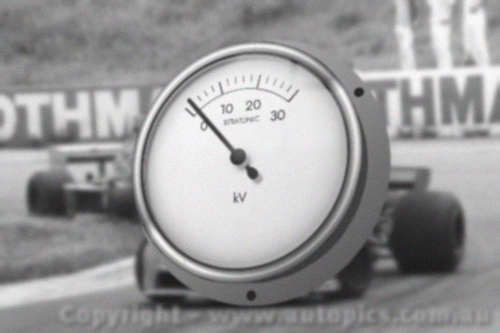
2 kV
